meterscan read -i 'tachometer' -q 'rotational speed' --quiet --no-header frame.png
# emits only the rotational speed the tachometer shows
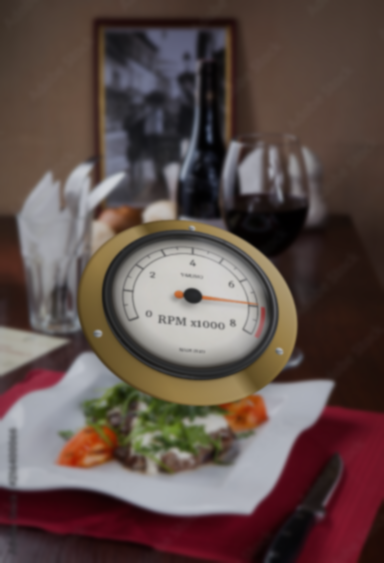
7000 rpm
